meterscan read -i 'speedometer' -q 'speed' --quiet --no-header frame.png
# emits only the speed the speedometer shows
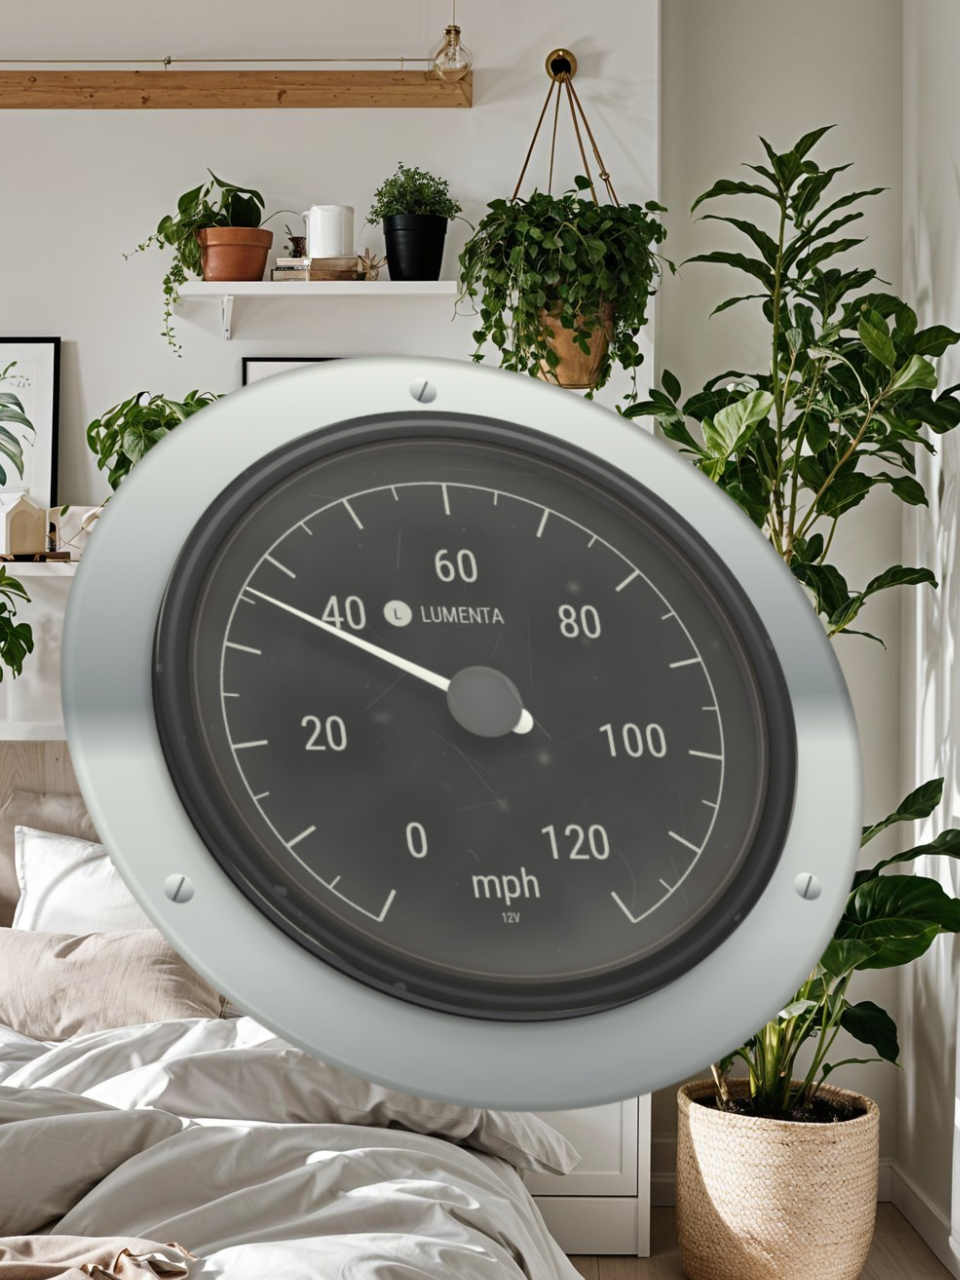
35 mph
